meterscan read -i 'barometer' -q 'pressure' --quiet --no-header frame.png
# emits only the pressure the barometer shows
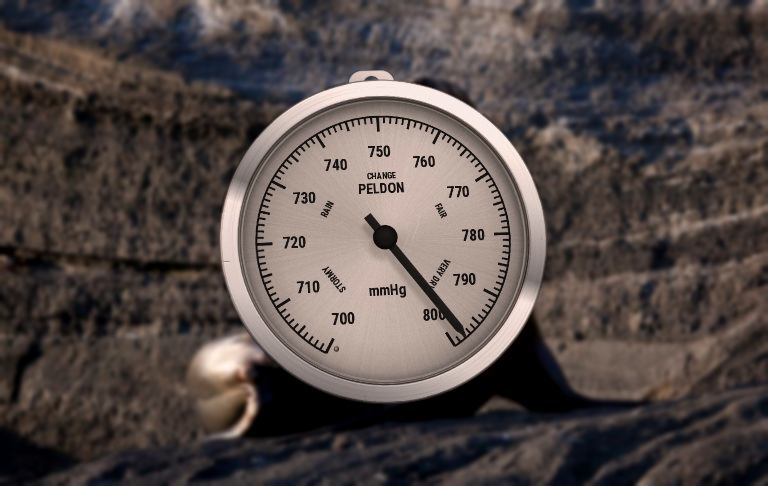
798 mmHg
